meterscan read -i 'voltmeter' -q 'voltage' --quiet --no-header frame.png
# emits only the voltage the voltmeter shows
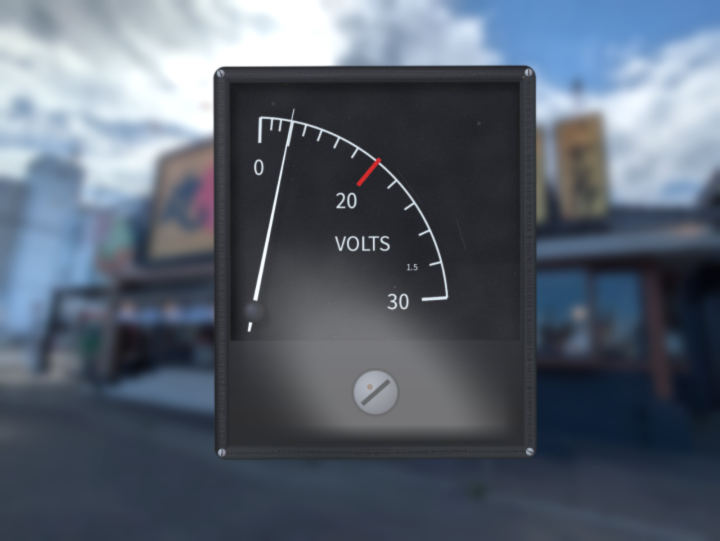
10 V
